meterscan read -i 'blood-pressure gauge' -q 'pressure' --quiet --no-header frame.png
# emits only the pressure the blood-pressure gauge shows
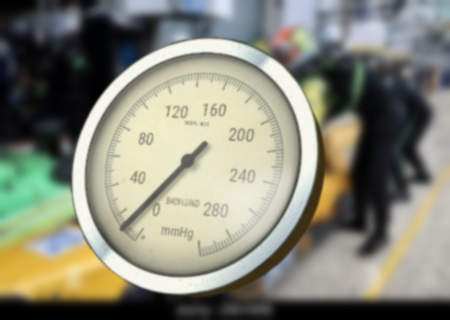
10 mmHg
